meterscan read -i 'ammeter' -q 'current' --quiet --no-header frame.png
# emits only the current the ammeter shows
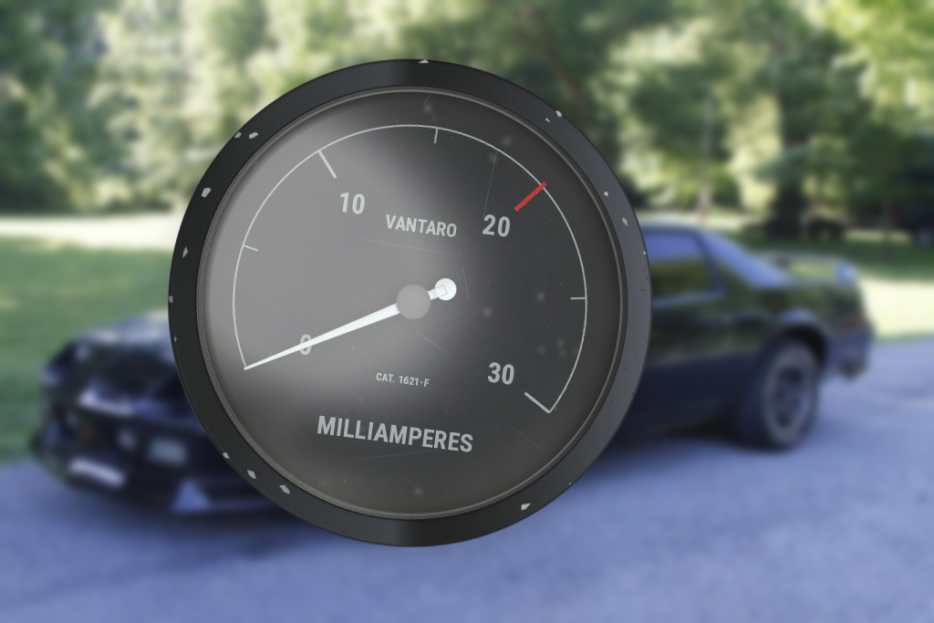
0 mA
